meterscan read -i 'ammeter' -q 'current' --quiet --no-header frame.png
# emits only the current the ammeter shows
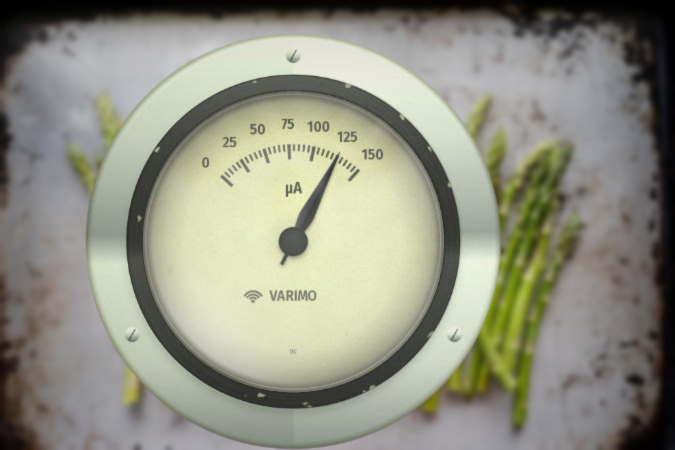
125 µA
